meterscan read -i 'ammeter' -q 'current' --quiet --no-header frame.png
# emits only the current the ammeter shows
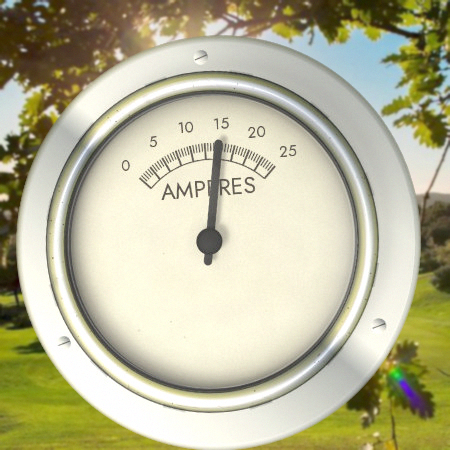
15 A
